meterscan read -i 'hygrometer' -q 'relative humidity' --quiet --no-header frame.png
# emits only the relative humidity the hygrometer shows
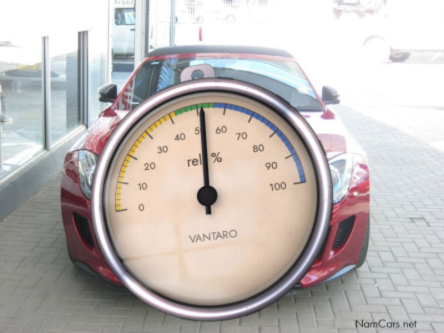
52 %
